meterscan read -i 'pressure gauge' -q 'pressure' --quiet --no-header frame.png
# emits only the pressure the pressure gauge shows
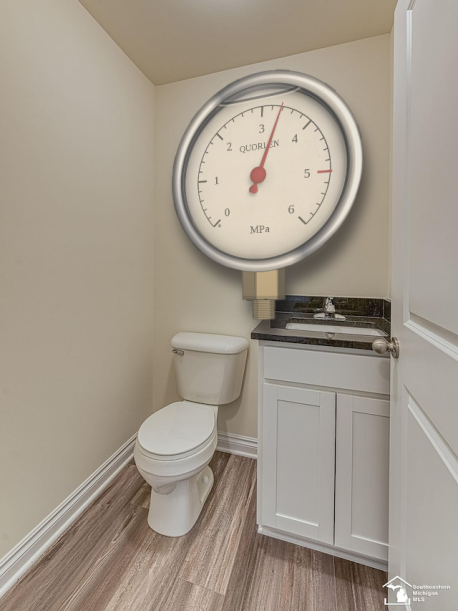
3.4 MPa
